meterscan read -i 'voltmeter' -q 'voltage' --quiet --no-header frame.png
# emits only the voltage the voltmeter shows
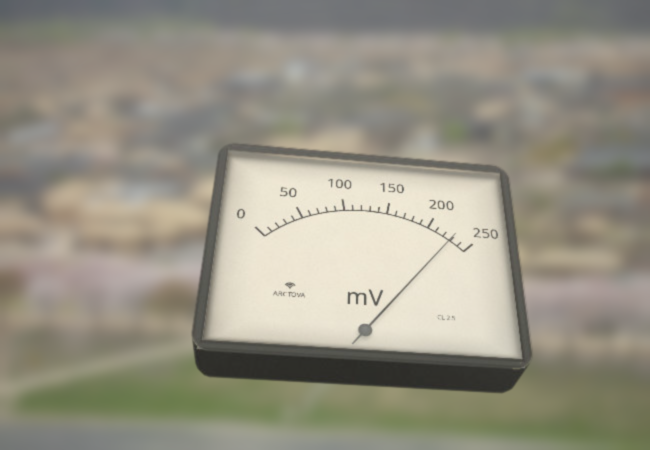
230 mV
